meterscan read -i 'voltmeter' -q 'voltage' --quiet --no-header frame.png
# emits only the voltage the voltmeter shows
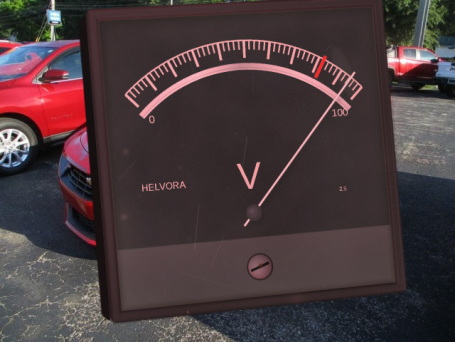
94 V
